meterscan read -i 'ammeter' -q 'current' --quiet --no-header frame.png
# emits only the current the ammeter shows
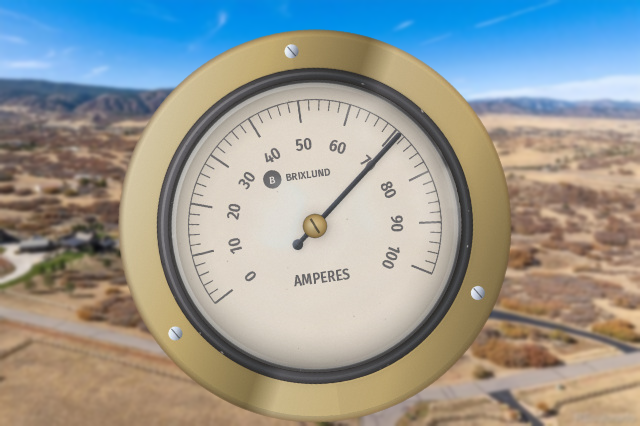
71 A
